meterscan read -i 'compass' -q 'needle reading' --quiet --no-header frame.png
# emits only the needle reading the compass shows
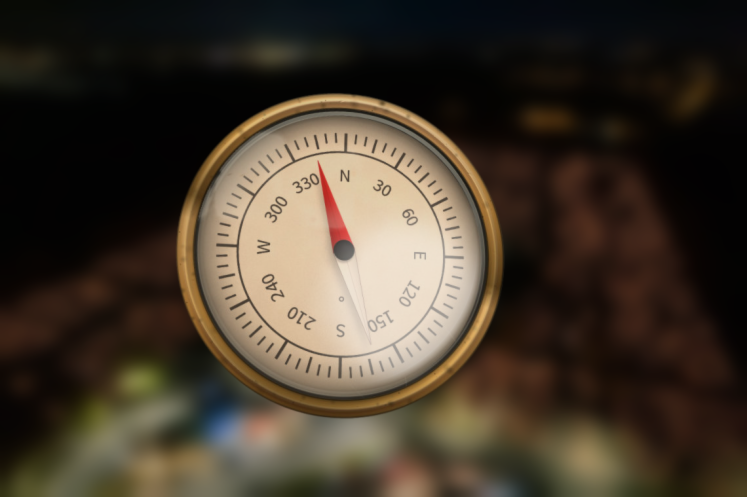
342.5 °
